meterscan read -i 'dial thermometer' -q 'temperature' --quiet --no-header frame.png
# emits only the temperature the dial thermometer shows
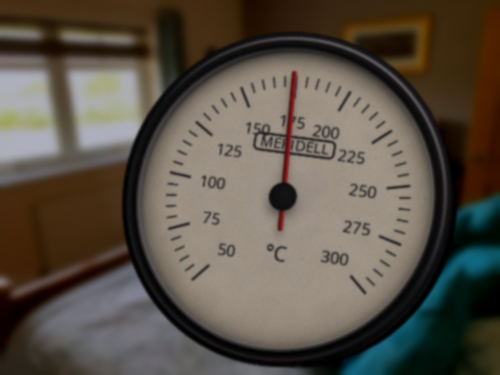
175 °C
